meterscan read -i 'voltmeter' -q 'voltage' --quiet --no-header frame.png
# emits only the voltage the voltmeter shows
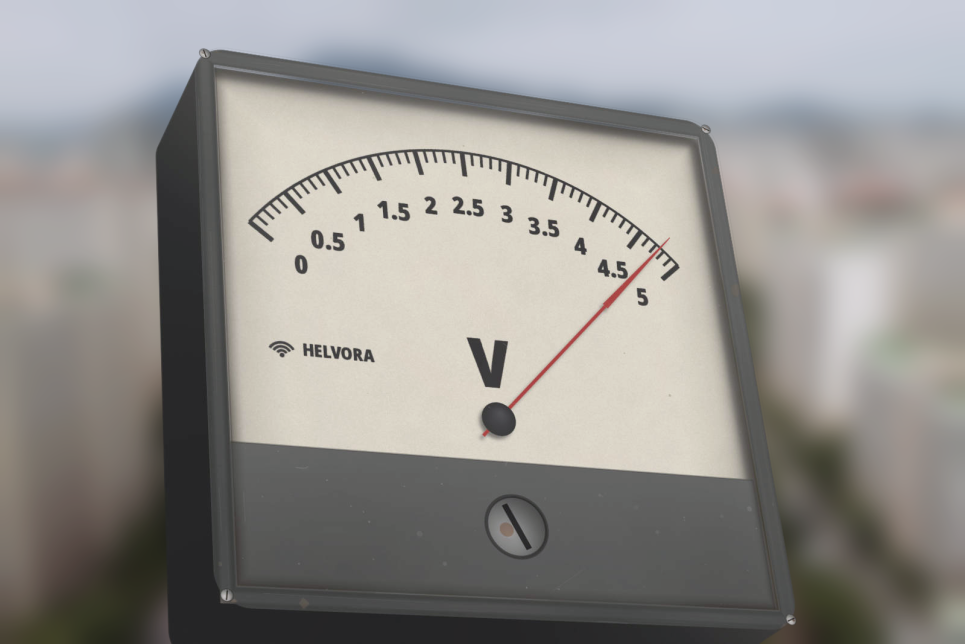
4.75 V
